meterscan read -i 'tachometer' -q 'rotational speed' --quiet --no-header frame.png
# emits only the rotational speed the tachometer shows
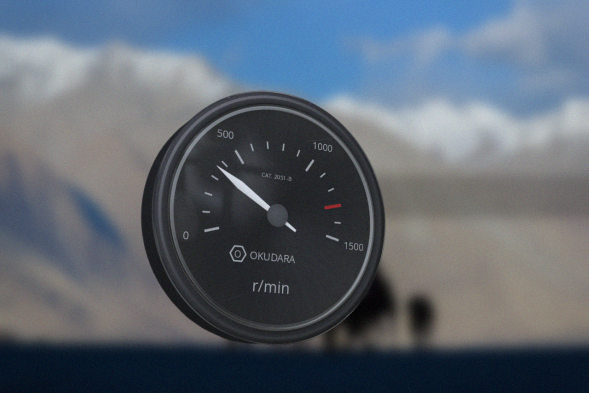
350 rpm
